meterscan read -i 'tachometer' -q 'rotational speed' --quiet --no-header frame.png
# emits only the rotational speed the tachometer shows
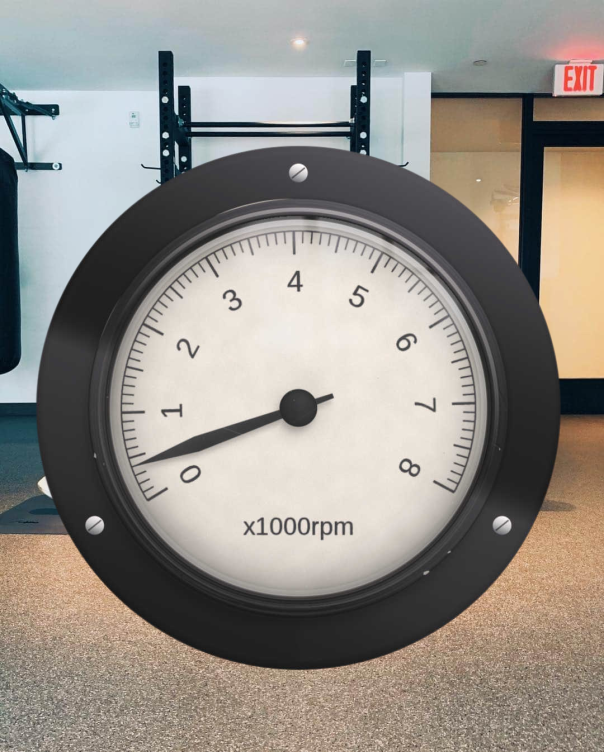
400 rpm
